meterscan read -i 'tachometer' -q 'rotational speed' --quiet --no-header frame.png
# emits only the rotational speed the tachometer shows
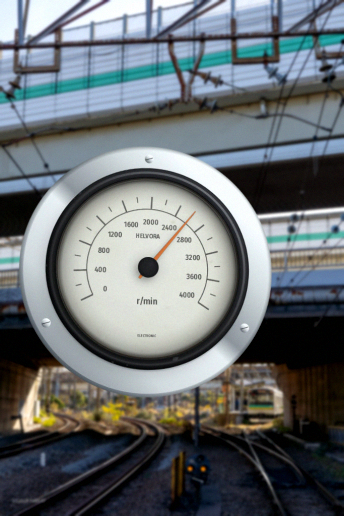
2600 rpm
